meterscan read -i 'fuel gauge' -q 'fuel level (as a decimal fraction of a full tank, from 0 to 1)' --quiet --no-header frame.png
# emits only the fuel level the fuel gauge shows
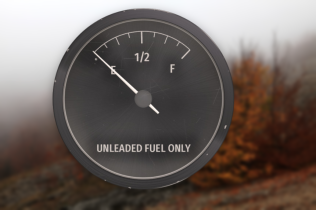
0
